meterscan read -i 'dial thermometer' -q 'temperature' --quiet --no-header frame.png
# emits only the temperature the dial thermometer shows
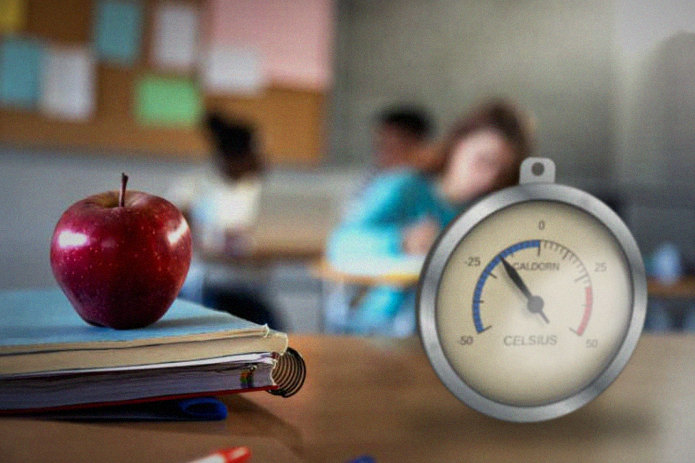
-17.5 °C
